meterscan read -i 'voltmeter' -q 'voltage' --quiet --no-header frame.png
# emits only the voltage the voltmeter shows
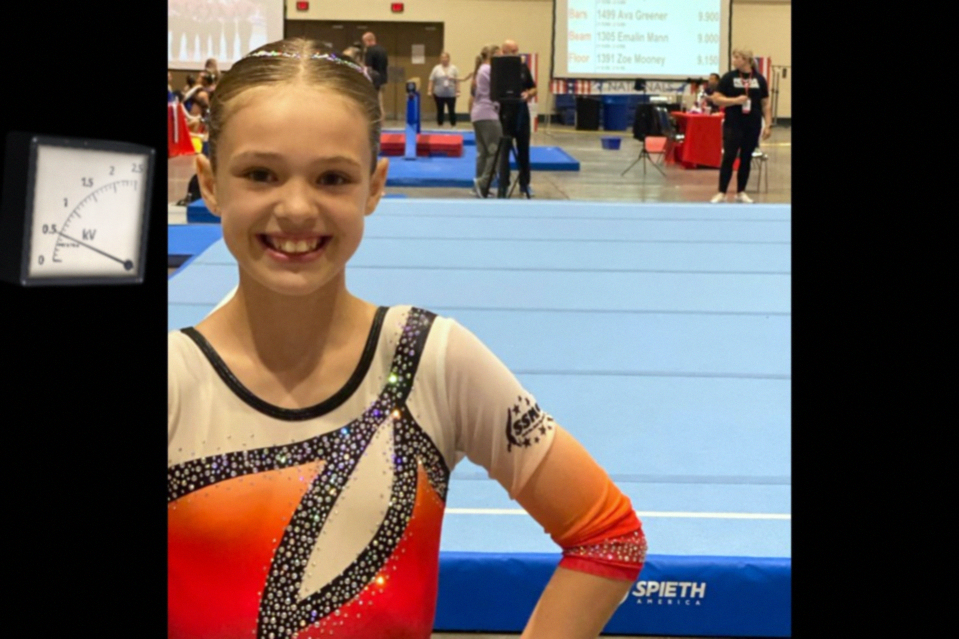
0.5 kV
